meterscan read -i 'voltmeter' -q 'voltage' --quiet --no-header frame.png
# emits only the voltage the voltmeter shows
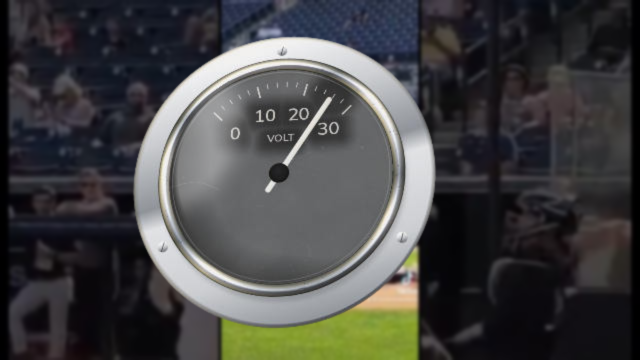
26 V
